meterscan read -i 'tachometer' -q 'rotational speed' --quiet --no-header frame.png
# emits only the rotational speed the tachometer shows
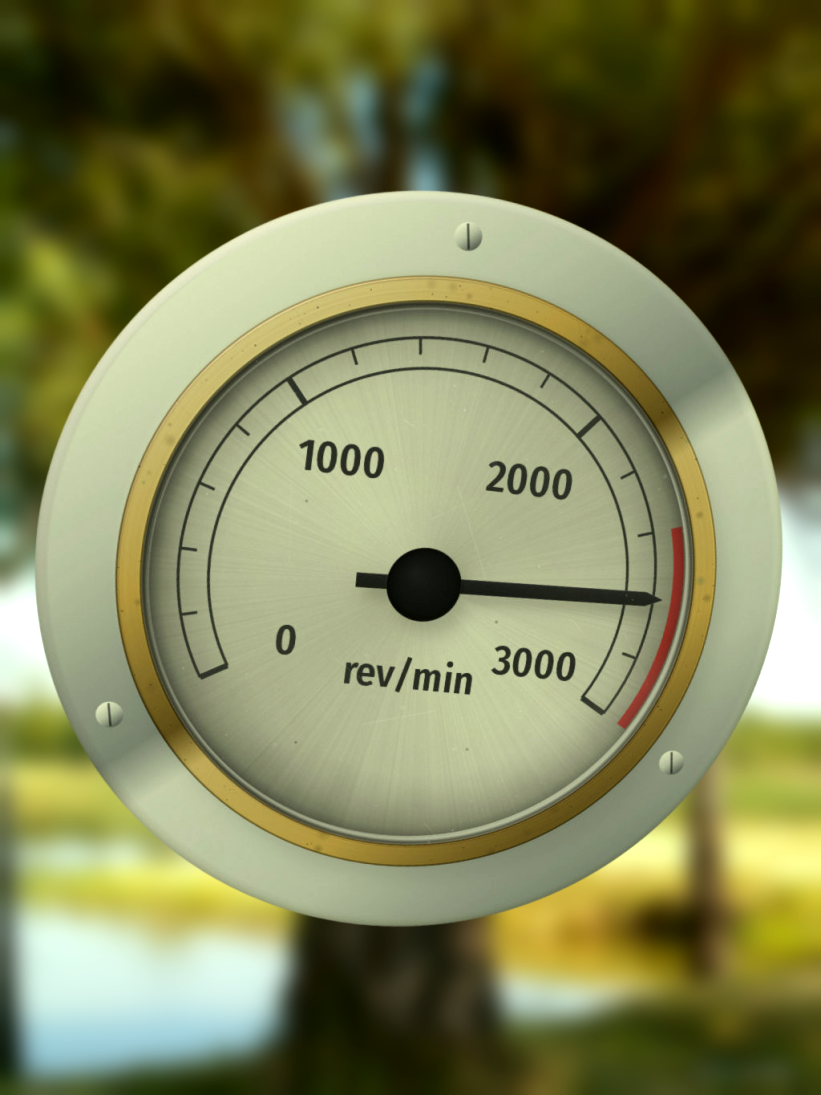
2600 rpm
